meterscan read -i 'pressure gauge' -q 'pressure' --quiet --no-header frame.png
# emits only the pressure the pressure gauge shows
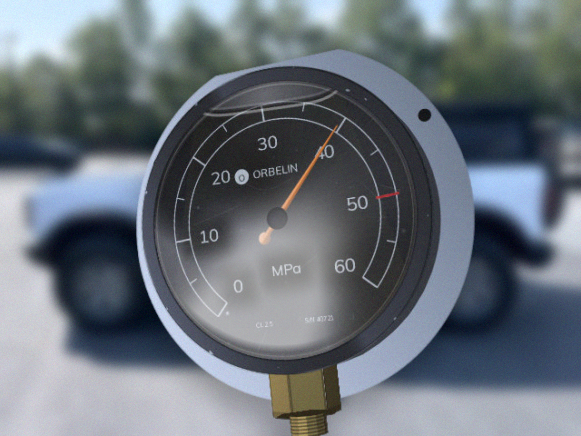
40 MPa
